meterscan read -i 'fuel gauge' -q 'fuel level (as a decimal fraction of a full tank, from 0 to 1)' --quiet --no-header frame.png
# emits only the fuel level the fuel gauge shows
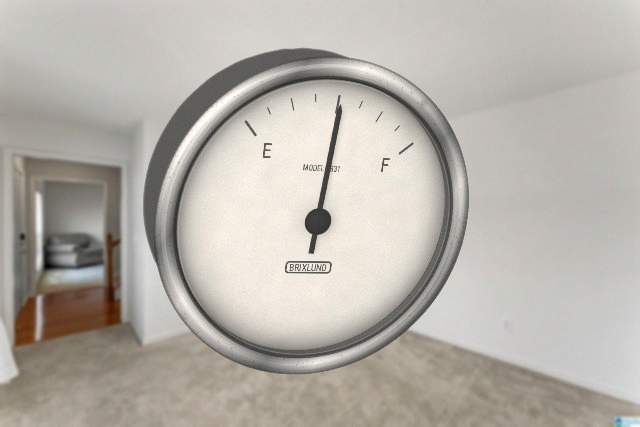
0.5
